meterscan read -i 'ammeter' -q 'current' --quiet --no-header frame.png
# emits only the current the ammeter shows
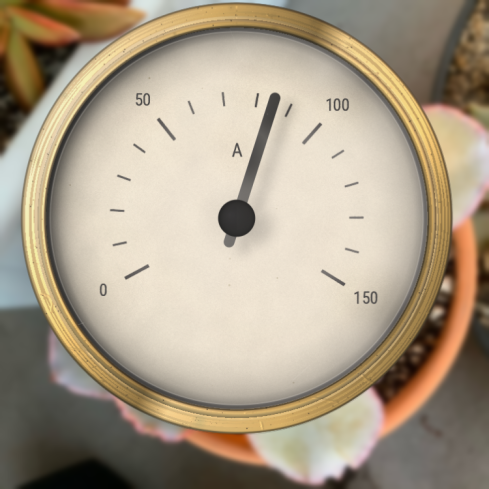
85 A
